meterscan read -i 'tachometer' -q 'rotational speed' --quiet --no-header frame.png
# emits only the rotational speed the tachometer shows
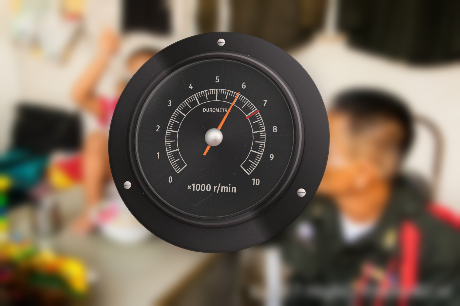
6000 rpm
